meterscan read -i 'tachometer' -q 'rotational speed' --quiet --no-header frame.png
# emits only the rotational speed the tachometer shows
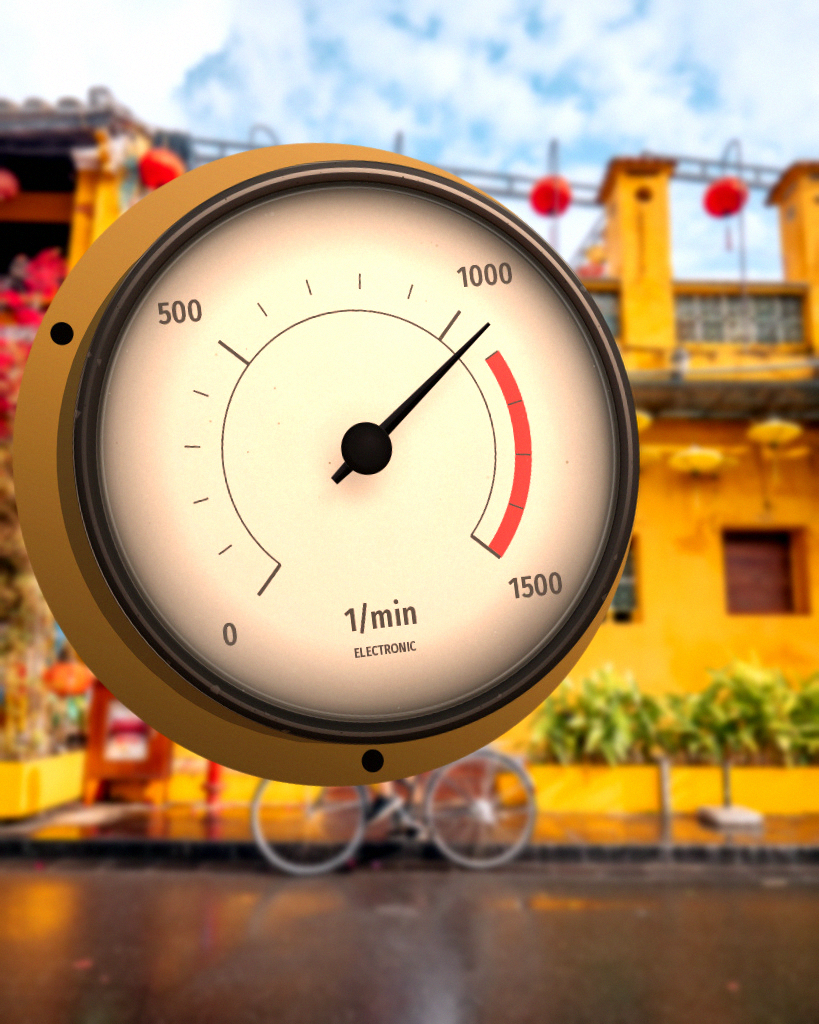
1050 rpm
